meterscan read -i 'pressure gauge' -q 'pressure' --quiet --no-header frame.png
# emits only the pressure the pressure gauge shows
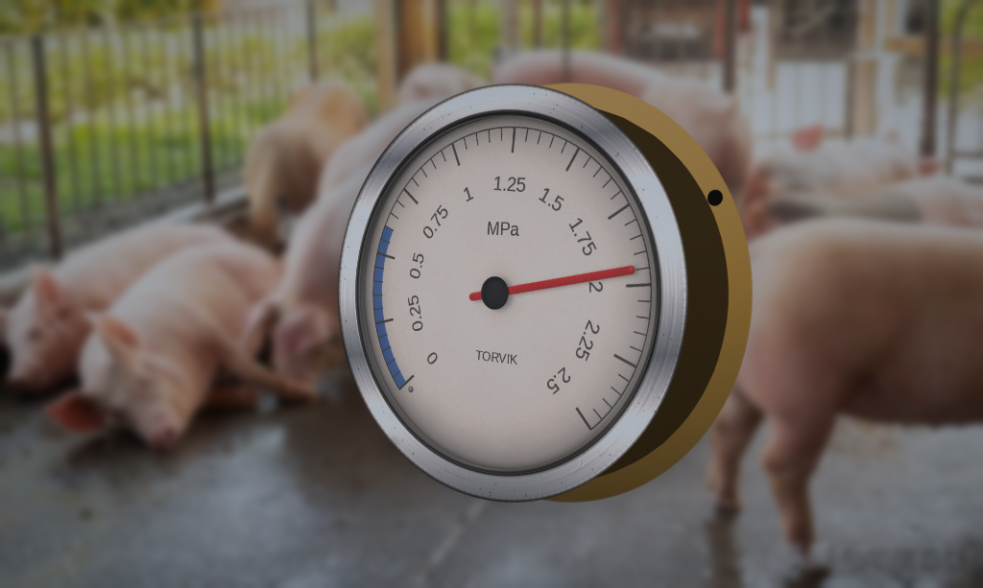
1.95 MPa
